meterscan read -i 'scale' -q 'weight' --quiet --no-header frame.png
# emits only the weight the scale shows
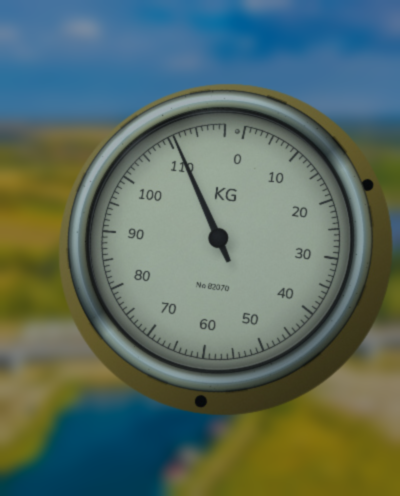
111 kg
